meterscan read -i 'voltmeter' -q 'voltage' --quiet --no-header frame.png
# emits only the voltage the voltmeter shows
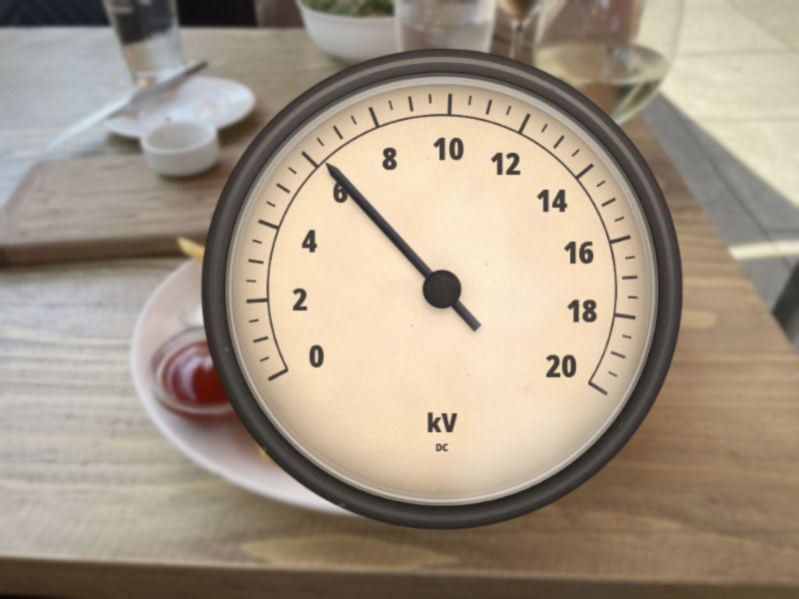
6.25 kV
